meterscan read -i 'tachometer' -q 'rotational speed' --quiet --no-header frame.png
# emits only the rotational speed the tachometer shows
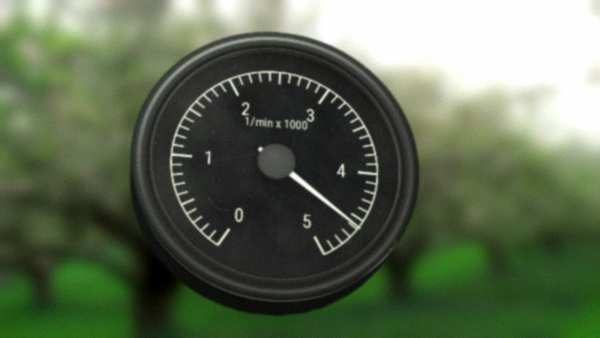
4600 rpm
